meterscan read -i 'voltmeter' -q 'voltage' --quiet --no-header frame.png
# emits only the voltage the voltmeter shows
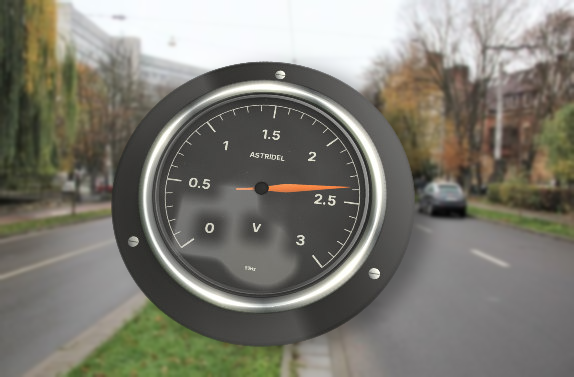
2.4 V
